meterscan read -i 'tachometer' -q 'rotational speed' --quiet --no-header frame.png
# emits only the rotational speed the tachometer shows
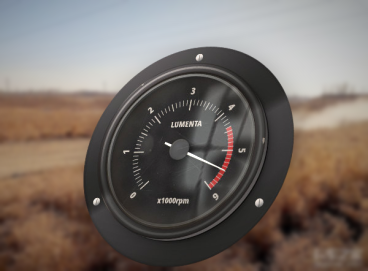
5500 rpm
